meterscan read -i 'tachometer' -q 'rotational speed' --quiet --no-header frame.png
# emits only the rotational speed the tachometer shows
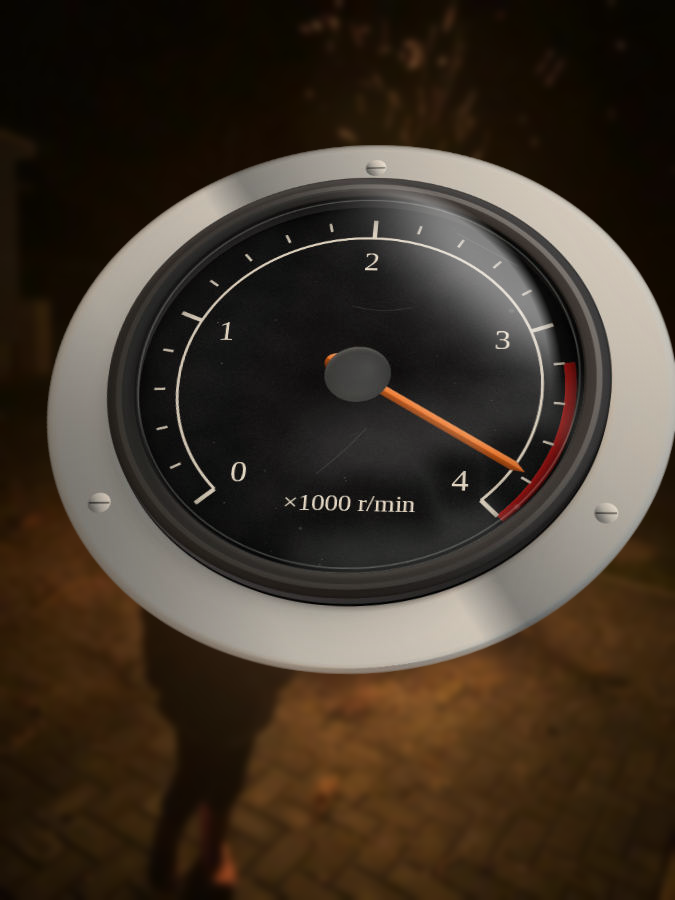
3800 rpm
